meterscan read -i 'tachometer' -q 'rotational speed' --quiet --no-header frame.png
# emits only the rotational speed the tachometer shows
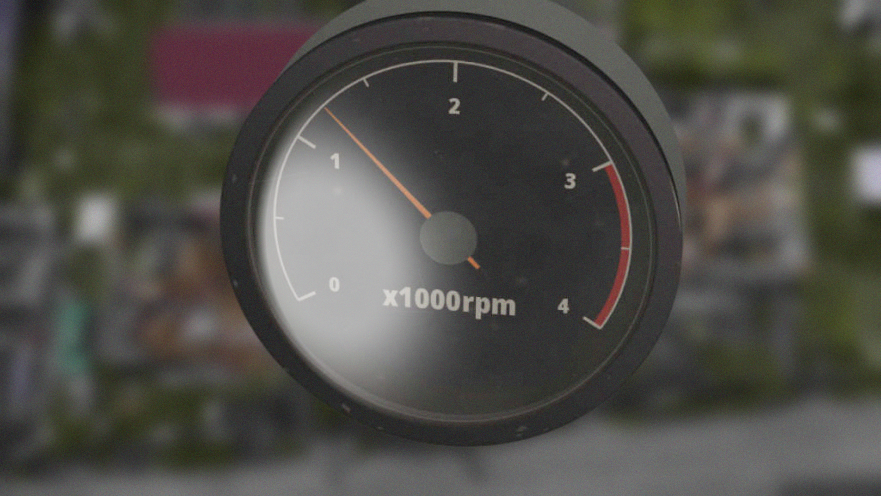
1250 rpm
